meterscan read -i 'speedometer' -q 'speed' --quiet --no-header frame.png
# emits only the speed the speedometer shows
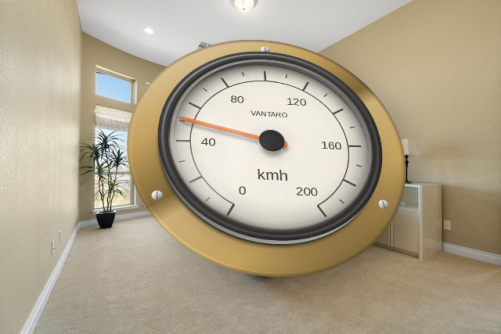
50 km/h
